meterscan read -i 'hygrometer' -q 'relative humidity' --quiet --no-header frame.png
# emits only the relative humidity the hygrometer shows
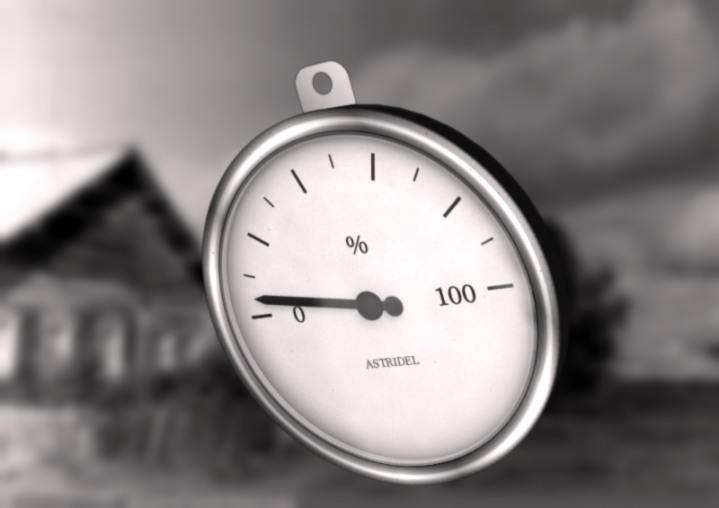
5 %
